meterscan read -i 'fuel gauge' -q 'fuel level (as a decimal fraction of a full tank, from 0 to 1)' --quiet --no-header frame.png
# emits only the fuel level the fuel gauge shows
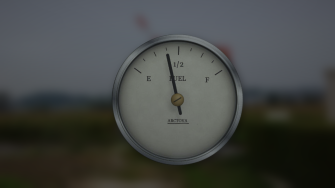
0.375
